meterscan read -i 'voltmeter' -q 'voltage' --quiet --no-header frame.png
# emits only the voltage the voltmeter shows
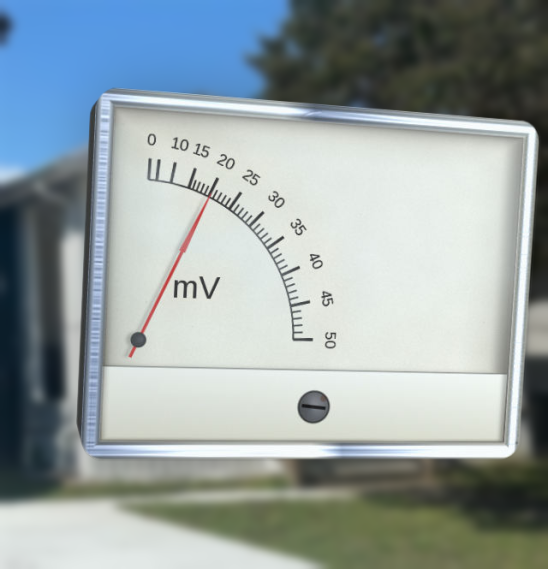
20 mV
